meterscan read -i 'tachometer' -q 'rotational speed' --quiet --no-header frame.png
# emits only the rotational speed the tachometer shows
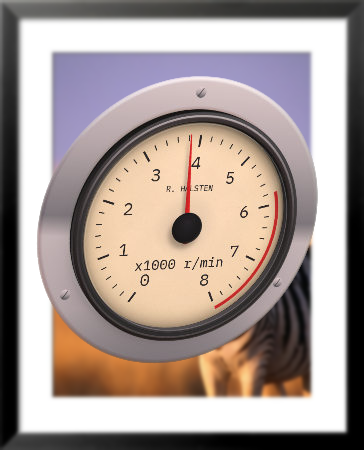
3800 rpm
